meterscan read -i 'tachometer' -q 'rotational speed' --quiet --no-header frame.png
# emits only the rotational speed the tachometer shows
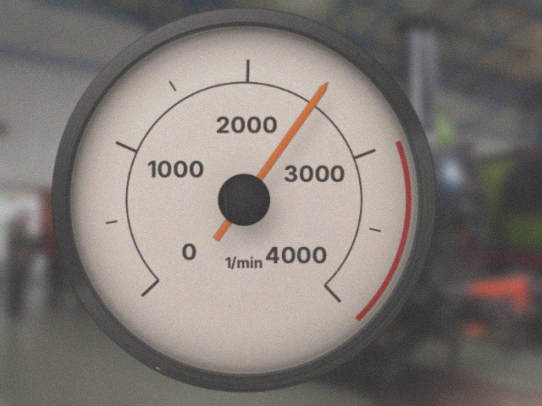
2500 rpm
